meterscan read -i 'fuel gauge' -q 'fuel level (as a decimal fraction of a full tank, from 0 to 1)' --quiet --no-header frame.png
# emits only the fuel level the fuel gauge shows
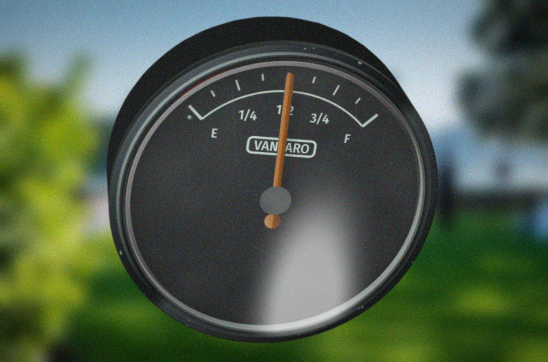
0.5
